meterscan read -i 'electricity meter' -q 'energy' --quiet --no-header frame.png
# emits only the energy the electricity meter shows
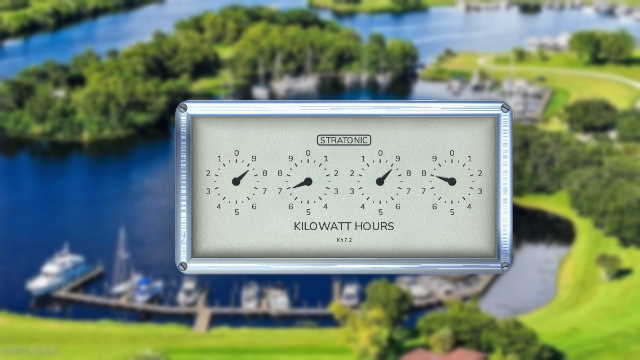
8688 kWh
